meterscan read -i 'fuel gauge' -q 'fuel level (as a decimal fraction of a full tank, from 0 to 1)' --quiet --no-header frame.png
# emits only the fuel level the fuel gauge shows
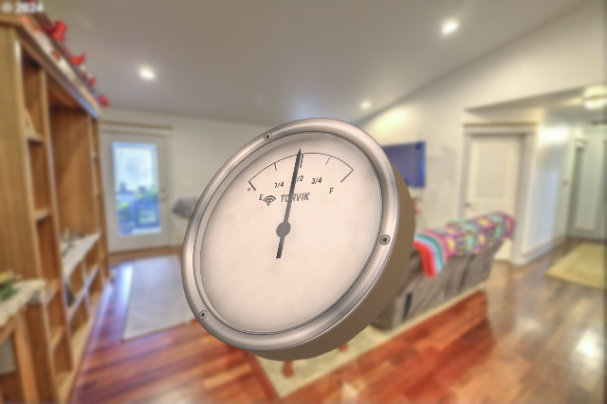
0.5
